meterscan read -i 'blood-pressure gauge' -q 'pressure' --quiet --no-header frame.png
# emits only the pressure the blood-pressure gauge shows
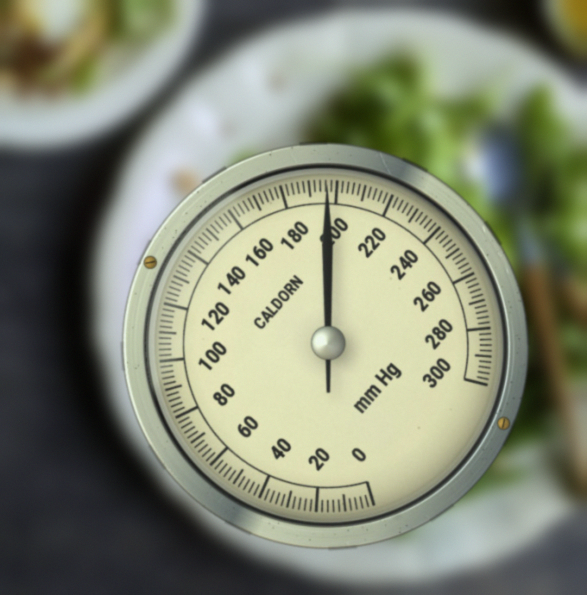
196 mmHg
